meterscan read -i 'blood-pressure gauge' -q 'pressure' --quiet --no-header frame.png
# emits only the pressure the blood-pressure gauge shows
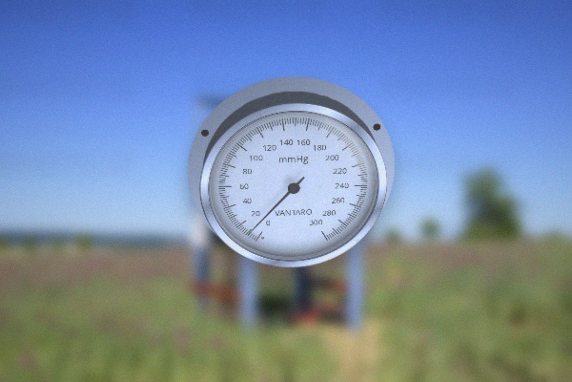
10 mmHg
